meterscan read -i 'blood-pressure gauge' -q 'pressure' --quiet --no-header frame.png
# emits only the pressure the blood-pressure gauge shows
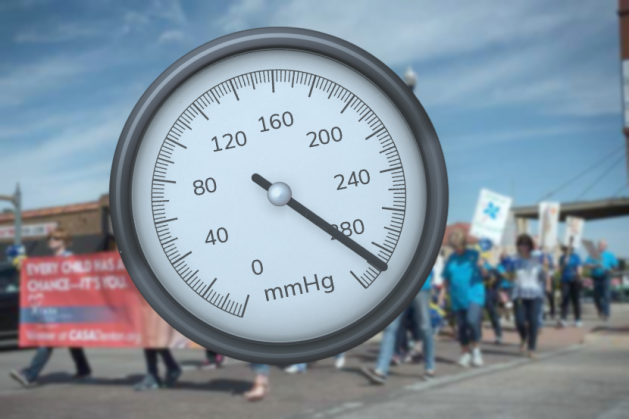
288 mmHg
